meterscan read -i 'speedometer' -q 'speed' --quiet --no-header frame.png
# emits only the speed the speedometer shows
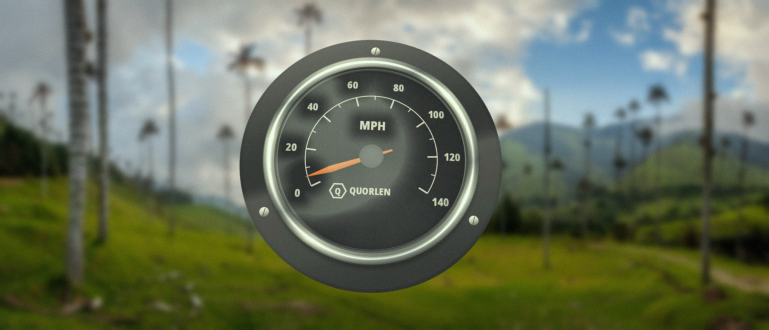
5 mph
